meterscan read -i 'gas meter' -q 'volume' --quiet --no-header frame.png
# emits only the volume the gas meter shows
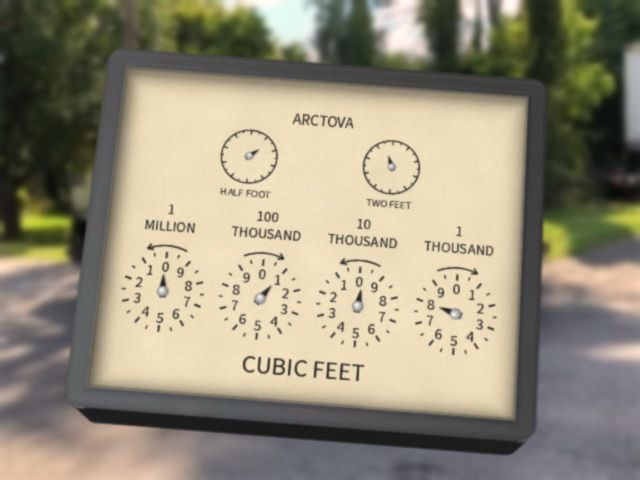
9800 ft³
